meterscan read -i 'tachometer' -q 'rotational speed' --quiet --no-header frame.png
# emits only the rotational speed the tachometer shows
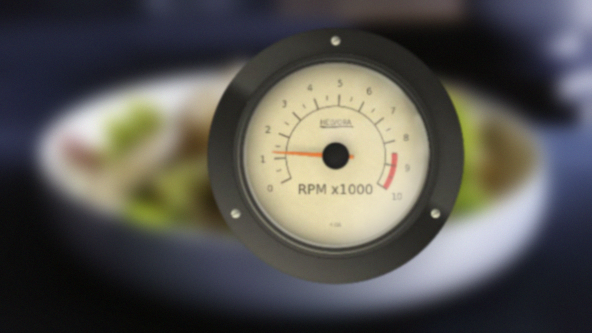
1250 rpm
